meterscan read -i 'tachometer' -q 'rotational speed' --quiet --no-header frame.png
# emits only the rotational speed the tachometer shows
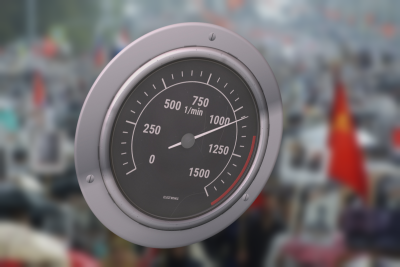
1050 rpm
